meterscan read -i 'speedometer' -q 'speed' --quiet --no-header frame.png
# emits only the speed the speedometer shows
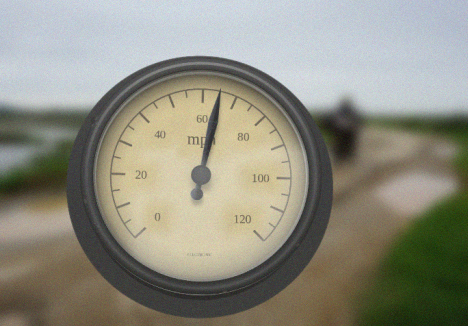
65 mph
